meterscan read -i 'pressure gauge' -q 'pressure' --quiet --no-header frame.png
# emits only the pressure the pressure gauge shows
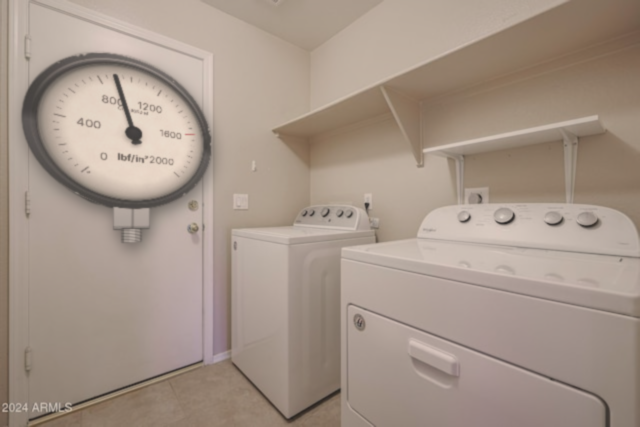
900 psi
